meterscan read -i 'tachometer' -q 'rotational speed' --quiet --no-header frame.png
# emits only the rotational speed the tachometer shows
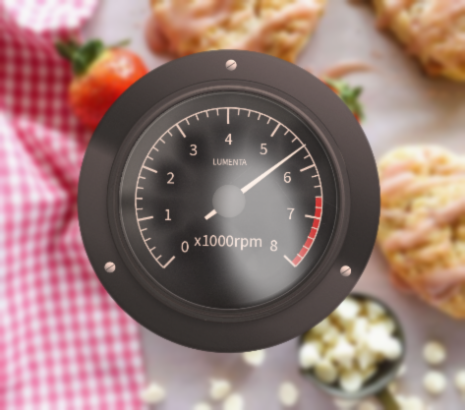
5600 rpm
